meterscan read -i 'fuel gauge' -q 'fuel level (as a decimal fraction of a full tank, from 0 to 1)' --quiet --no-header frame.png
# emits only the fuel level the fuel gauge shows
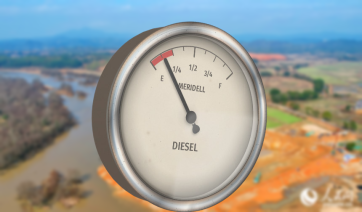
0.125
